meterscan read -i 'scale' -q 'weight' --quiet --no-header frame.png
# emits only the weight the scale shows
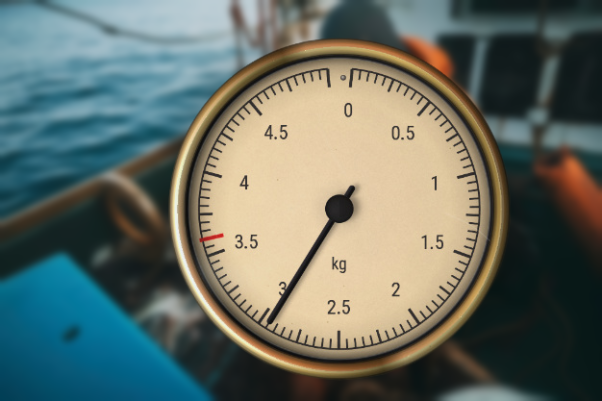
2.95 kg
